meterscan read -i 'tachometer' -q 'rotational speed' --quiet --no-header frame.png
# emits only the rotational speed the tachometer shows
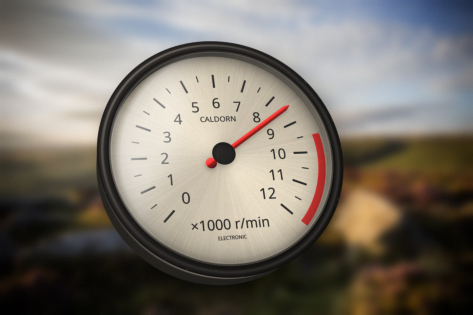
8500 rpm
